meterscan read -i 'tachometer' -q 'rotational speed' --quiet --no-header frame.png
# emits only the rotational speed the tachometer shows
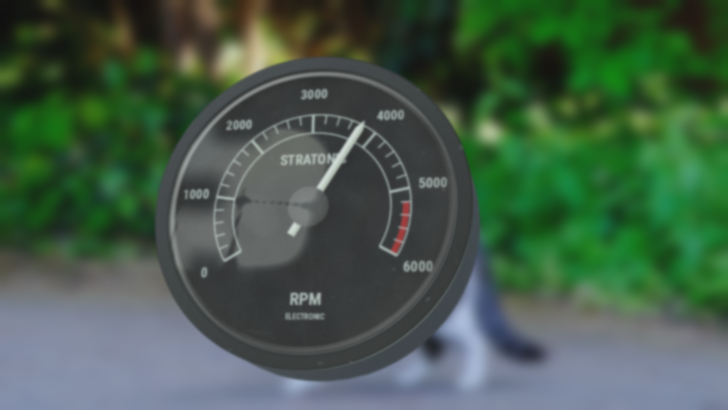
3800 rpm
